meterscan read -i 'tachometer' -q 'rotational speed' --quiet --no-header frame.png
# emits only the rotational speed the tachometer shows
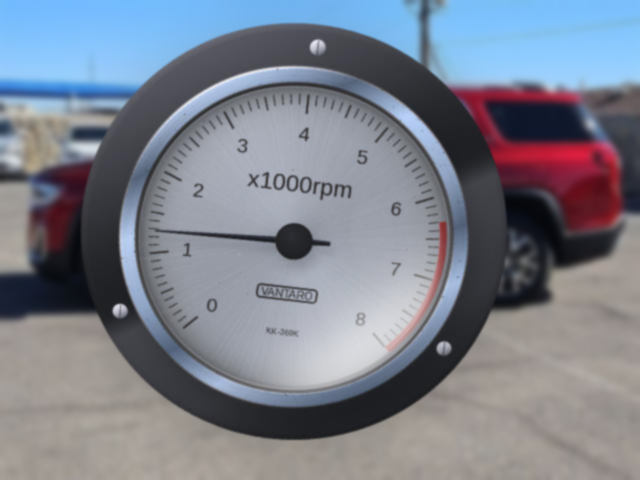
1300 rpm
